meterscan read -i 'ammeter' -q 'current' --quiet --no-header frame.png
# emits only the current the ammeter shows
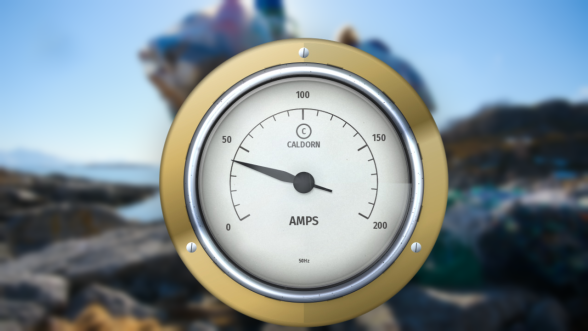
40 A
